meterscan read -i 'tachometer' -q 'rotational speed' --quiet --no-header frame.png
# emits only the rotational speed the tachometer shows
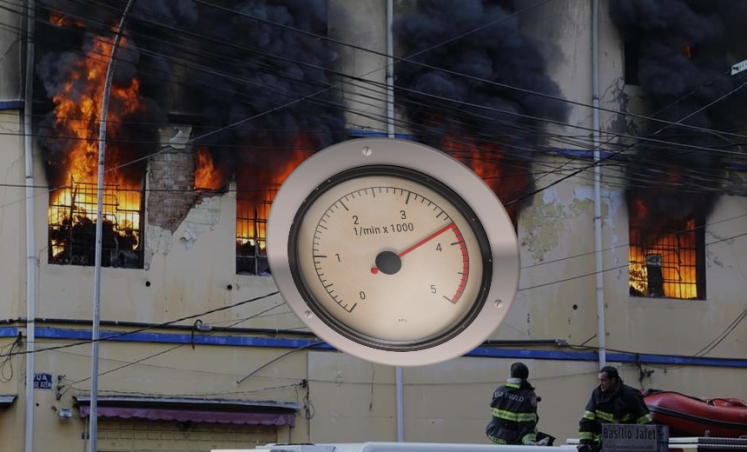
3700 rpm
